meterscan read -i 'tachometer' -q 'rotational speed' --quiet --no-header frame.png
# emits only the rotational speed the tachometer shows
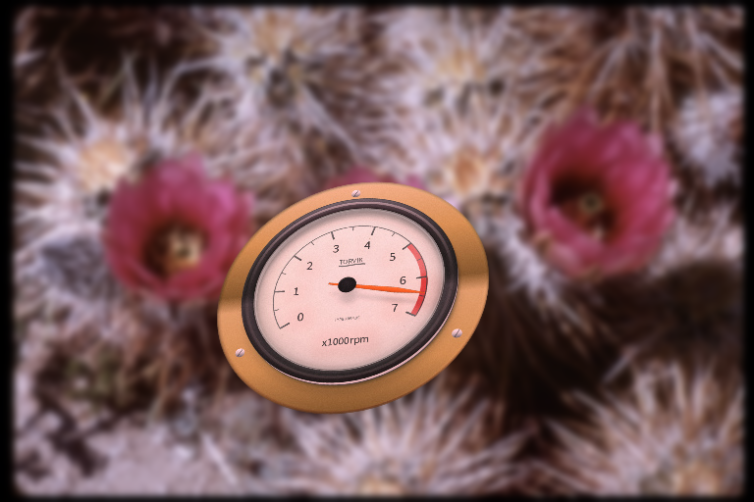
6500 rpm
